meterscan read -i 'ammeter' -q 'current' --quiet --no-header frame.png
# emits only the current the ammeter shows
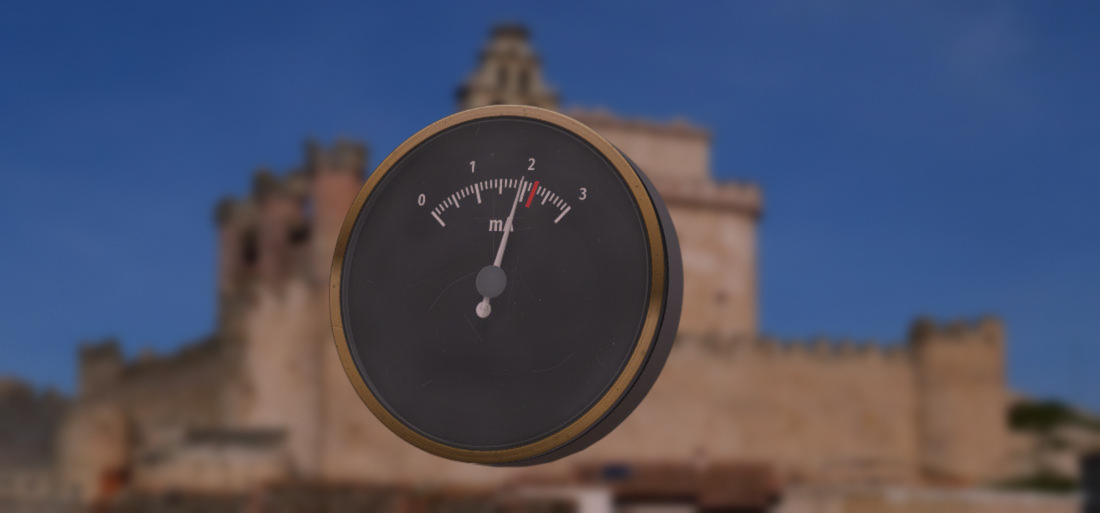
2 mA
